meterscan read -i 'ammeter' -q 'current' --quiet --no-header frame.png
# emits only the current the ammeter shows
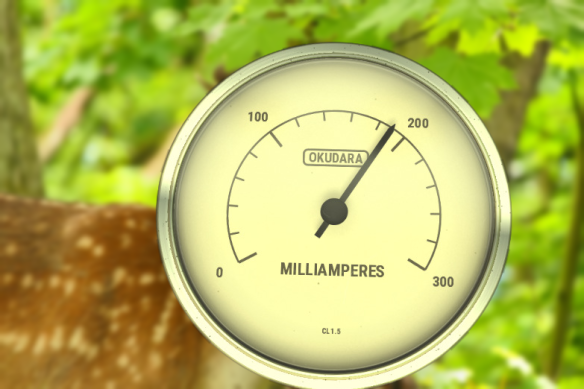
190 mA
